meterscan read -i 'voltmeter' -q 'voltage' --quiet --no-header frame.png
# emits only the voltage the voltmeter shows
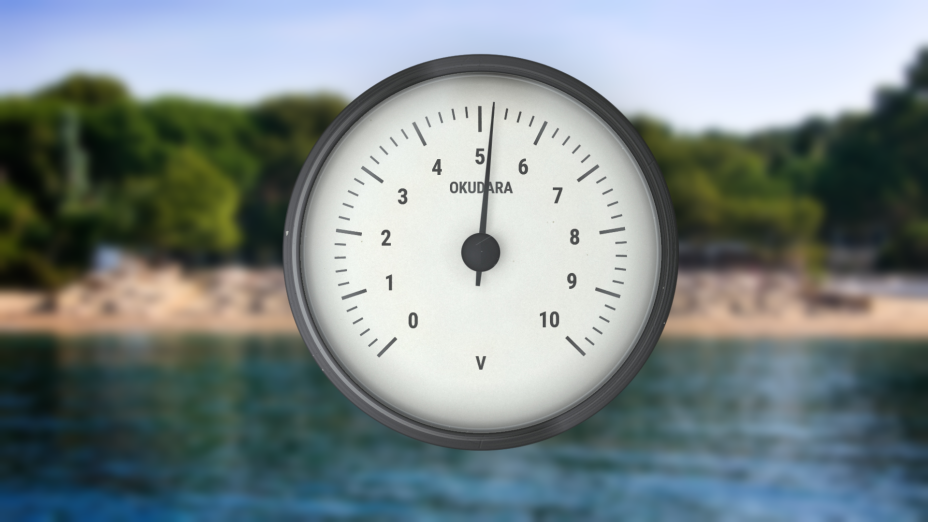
5.2 V
